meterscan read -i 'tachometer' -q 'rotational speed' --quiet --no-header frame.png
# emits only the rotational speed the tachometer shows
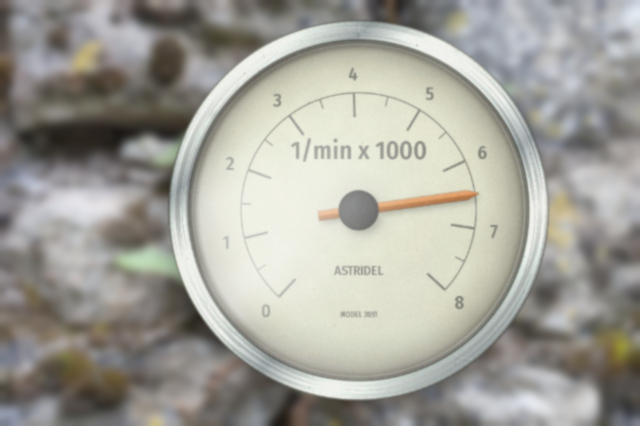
6500 rpm
